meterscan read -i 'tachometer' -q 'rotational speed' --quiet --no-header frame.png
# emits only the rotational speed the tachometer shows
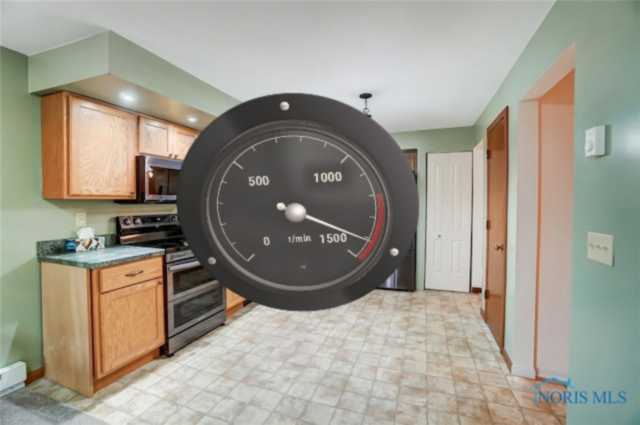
1400 rpm
